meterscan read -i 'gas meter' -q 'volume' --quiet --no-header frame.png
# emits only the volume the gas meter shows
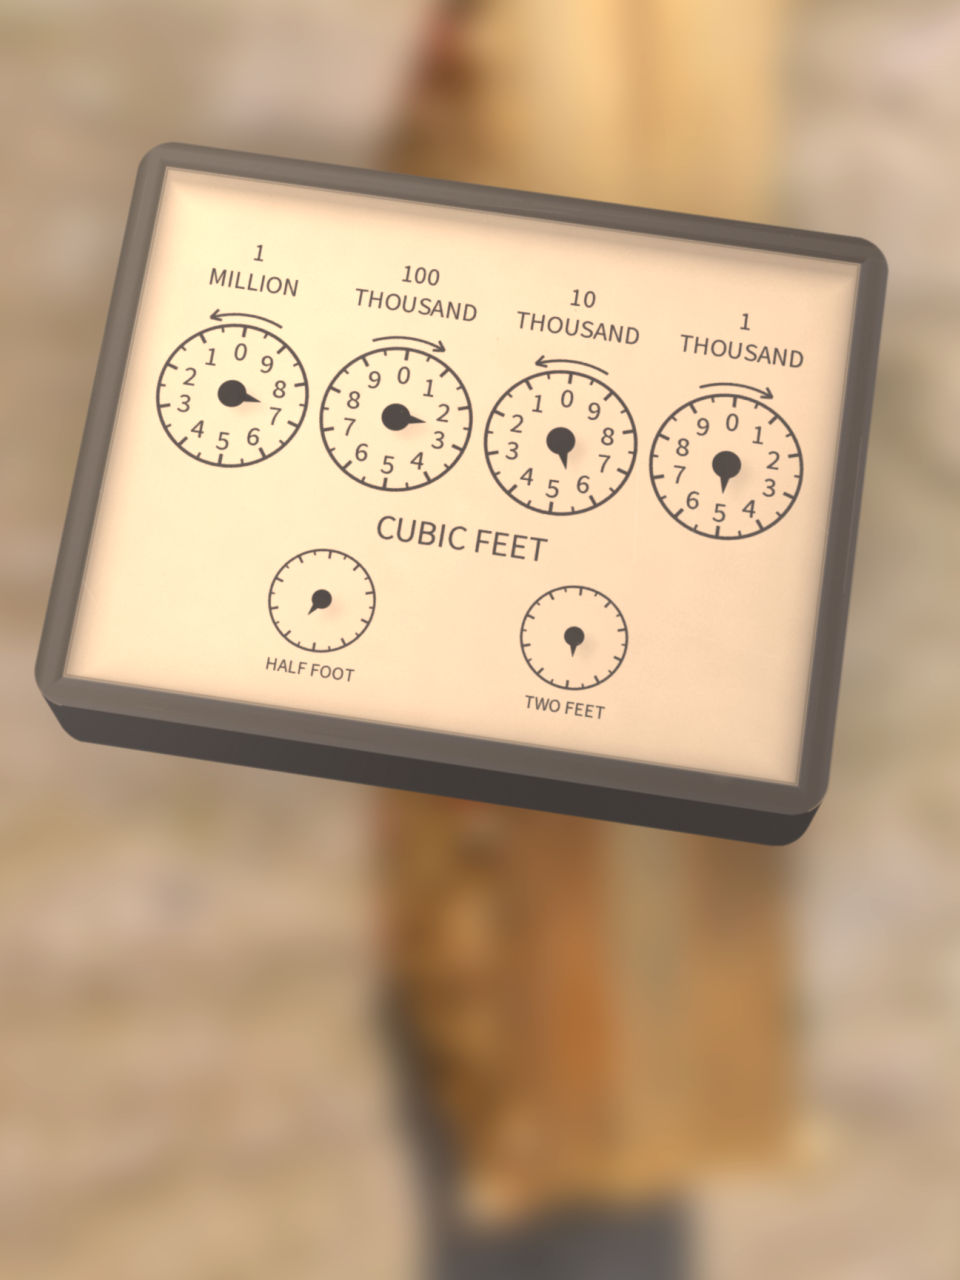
725500 ft³
